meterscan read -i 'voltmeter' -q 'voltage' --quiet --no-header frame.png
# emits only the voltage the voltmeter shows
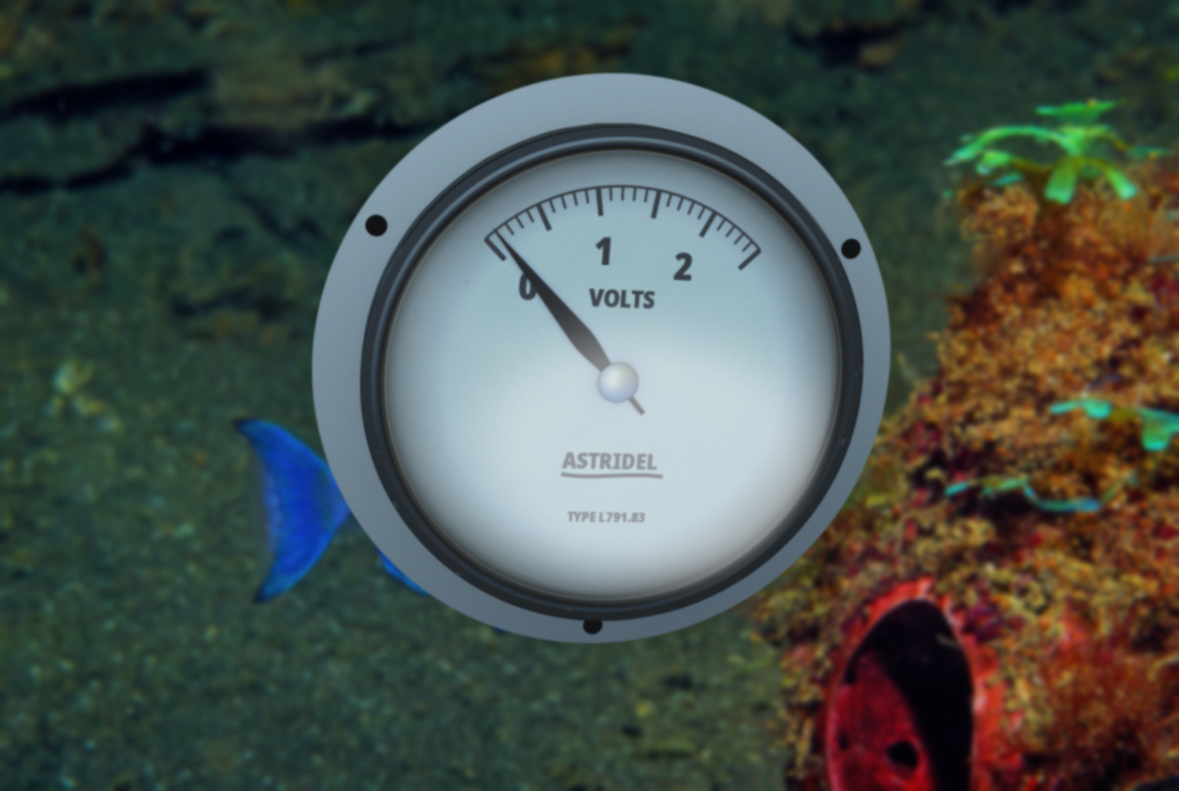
0.1 V
